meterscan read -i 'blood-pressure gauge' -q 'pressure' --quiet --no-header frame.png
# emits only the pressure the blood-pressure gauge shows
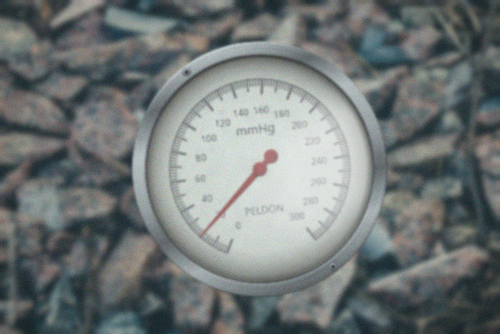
20 mmHg
